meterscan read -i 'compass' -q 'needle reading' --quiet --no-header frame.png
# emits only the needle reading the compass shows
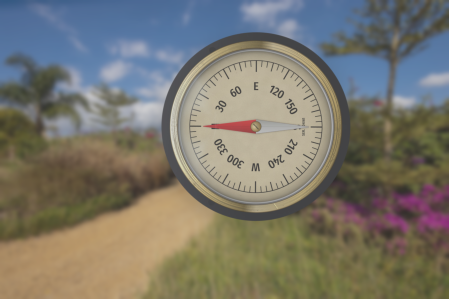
0 °
